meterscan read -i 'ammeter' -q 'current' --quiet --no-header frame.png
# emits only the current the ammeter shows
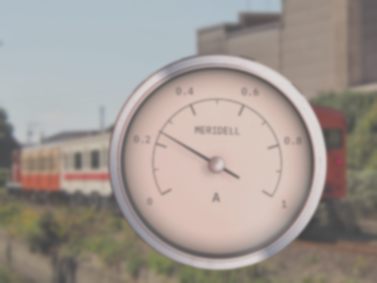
0.25 A
